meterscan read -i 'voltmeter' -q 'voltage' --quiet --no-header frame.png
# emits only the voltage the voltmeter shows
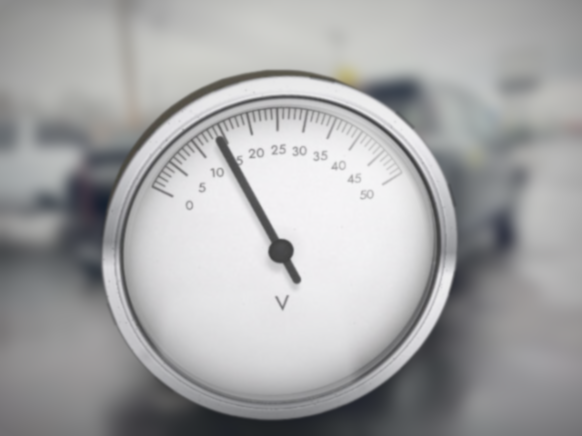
14 V
